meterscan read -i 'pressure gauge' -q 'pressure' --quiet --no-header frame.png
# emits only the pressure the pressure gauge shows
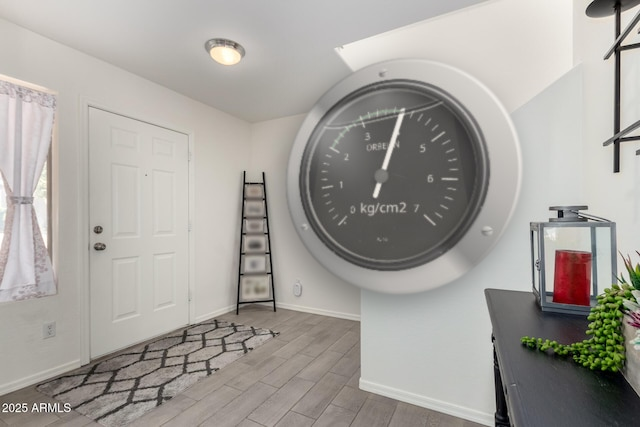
4 kg/cm²
